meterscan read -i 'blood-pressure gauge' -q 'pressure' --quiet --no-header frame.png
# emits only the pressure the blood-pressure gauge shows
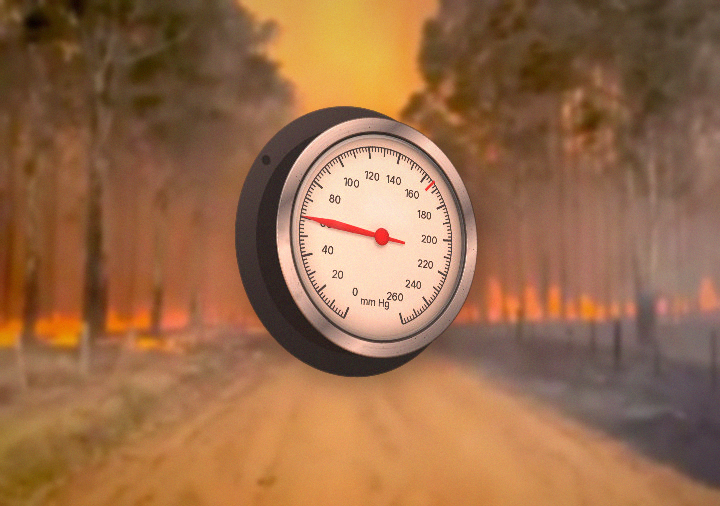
60 mmHg
